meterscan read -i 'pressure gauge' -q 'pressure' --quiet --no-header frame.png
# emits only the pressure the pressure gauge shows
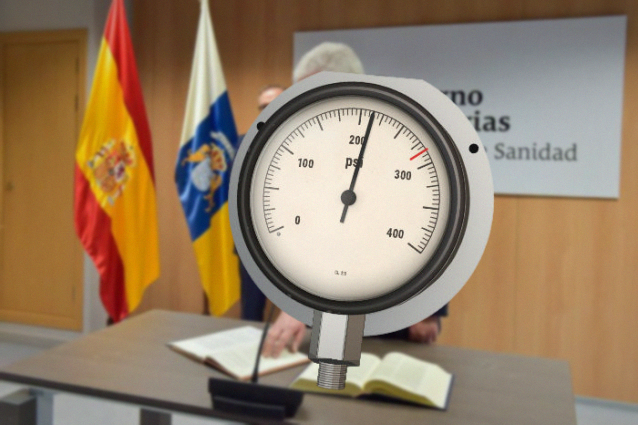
215 psi
